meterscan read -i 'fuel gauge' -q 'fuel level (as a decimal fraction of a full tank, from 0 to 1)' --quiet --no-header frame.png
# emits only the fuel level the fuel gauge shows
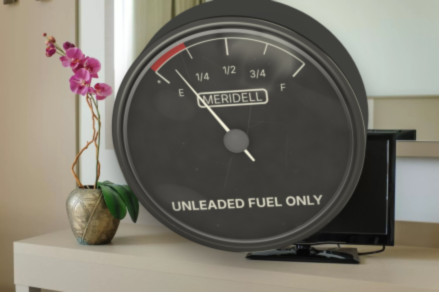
0.125
